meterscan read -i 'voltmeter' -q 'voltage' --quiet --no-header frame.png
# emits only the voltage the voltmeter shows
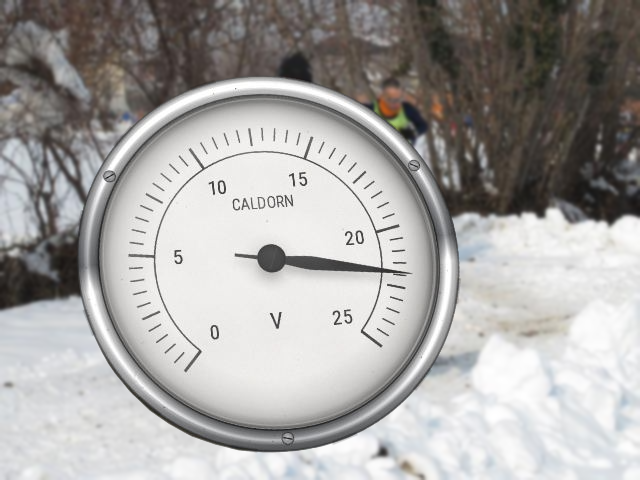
22 V
